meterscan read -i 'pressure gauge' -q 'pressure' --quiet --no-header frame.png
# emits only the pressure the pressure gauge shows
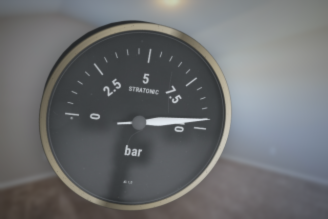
9.5 bar
